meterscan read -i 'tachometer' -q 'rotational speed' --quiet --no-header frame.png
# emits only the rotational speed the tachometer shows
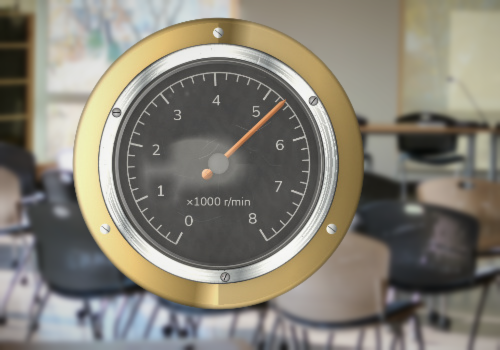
5300 rpm
